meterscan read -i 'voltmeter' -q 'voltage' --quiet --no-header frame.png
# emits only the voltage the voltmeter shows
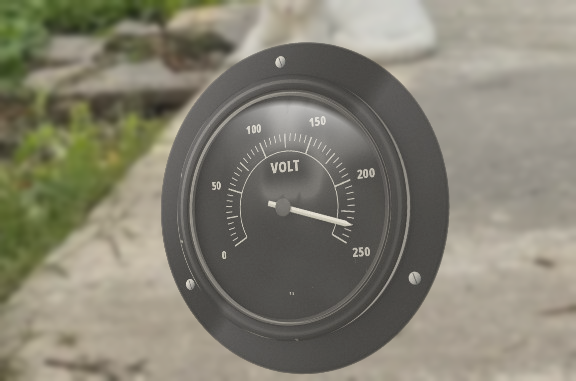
235 V
